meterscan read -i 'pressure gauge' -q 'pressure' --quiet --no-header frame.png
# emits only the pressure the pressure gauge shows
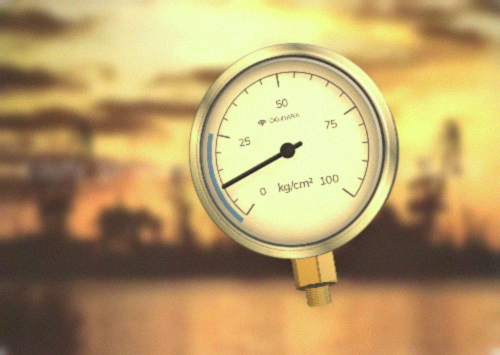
10 kg/cm²
